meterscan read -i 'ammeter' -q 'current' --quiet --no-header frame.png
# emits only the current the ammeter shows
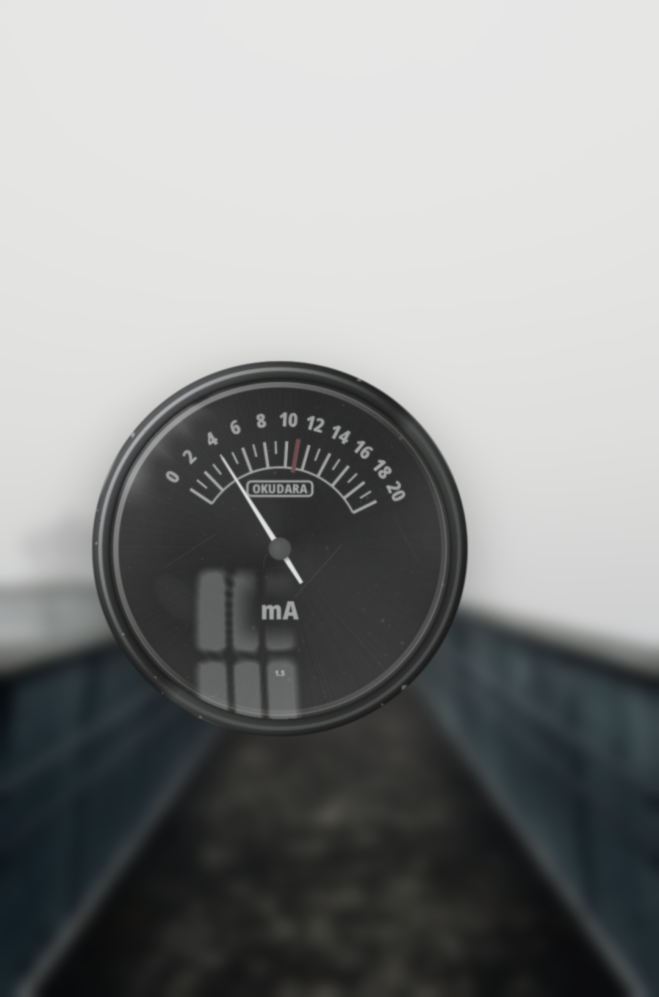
4 mA
